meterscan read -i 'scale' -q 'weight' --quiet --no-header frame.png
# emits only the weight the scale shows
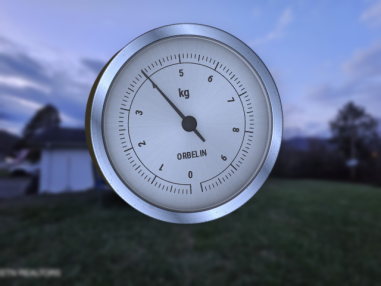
4 kg
